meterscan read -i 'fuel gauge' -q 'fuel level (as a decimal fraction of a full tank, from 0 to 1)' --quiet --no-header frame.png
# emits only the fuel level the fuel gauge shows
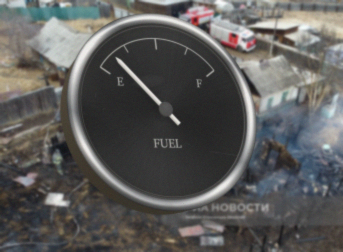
0.125
